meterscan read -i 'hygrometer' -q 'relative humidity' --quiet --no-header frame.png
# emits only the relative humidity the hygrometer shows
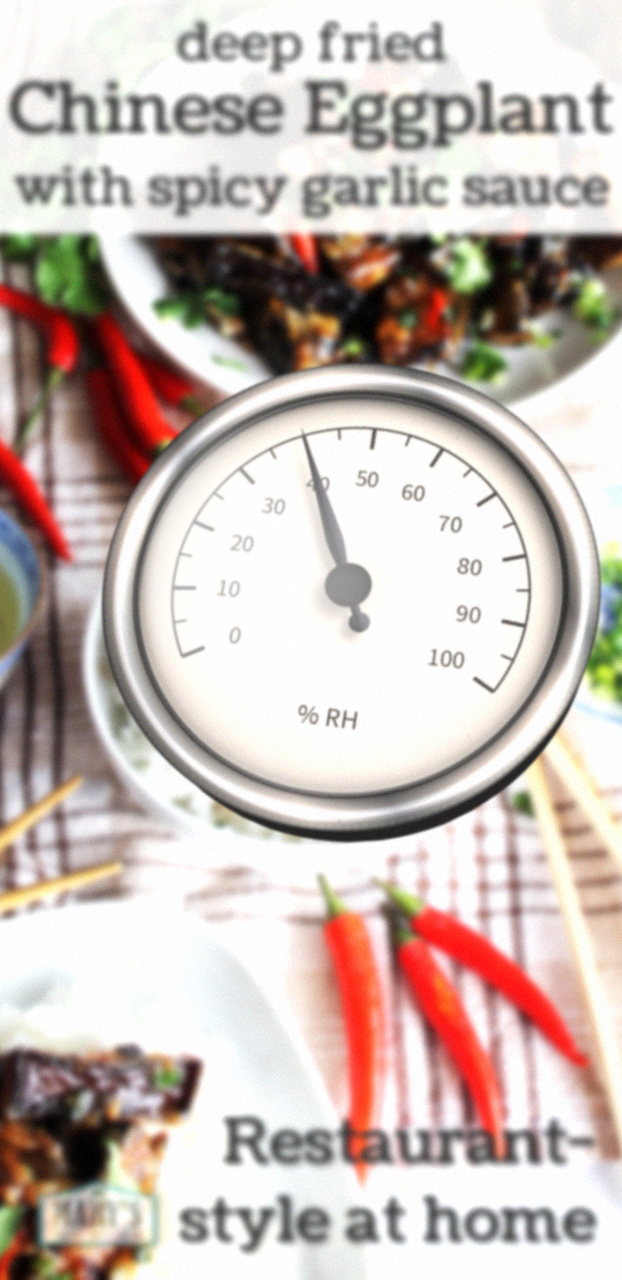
40 %
